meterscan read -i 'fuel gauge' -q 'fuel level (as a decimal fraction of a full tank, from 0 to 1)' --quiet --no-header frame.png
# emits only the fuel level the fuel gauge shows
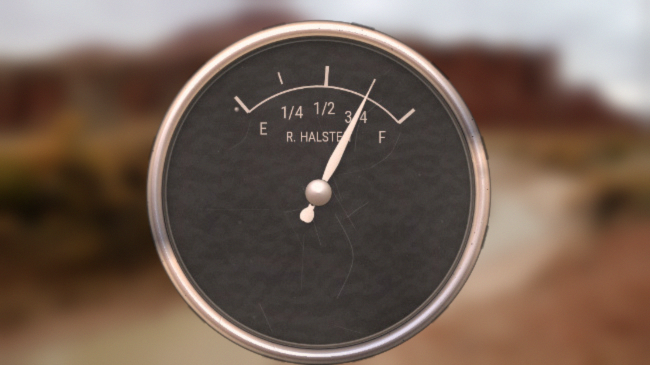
0.75
